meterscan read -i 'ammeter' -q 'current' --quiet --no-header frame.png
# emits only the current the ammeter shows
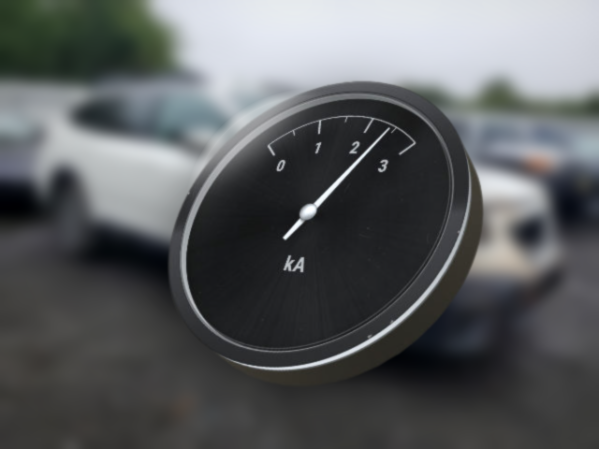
2.5 kA
